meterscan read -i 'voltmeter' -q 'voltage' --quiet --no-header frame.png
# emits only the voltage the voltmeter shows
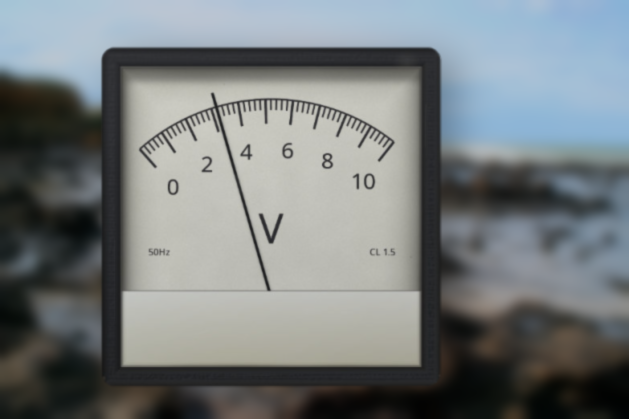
3.2 V
